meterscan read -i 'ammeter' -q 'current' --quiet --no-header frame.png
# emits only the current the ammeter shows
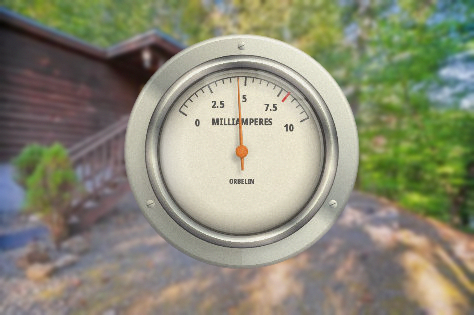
4.5 mA
